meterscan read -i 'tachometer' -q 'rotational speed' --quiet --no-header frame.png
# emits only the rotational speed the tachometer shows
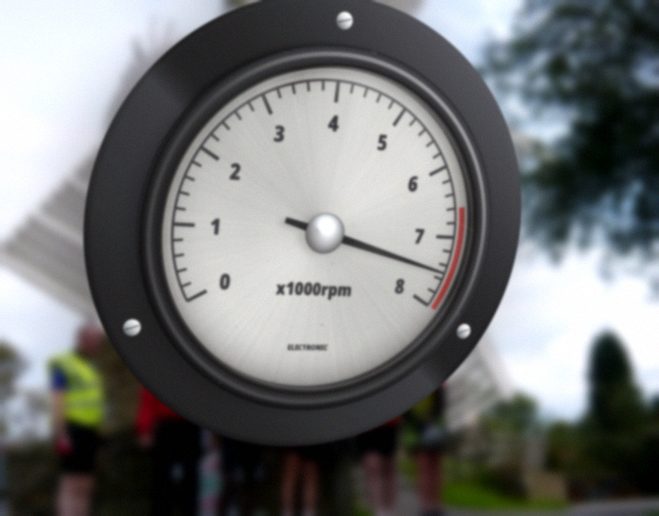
7500 rpm
